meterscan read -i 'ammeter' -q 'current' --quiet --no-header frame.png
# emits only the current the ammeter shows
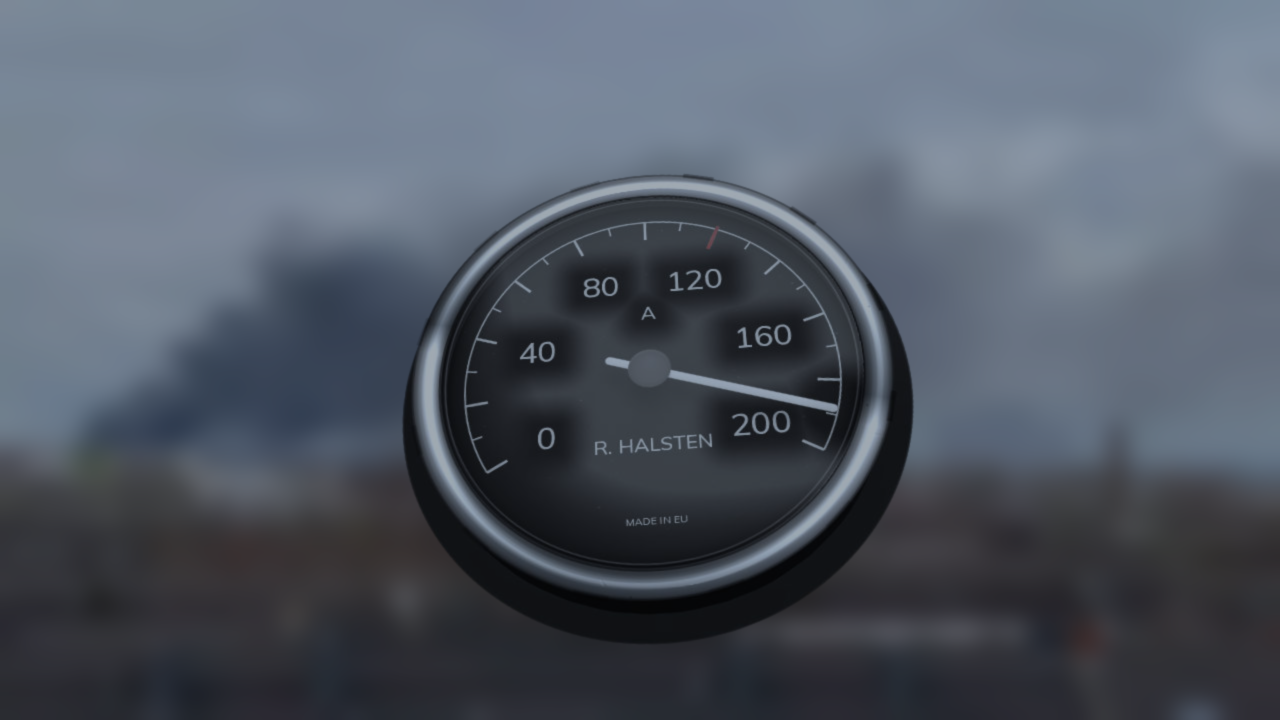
190 A
